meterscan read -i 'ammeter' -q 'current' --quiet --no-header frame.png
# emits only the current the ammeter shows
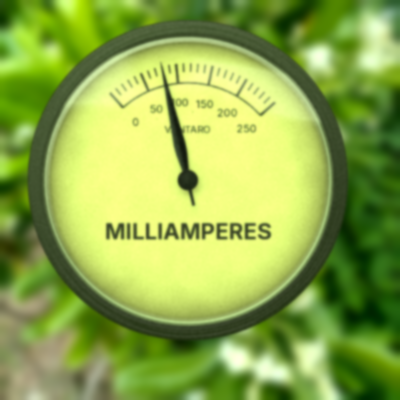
80 mA
